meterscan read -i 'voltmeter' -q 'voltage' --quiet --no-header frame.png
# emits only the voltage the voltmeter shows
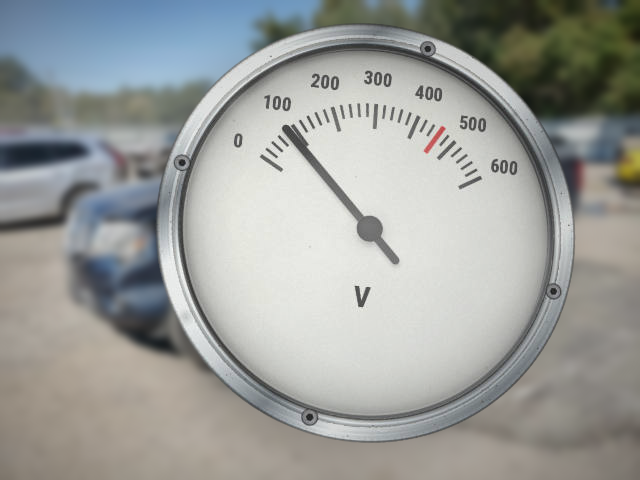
80 V
